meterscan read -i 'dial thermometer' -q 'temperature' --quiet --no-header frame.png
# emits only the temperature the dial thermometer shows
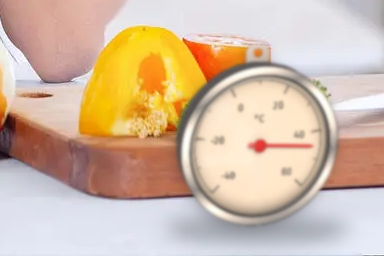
45 °C
